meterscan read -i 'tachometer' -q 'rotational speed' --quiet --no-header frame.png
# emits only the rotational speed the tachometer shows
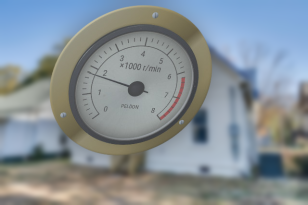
1800 rpm
